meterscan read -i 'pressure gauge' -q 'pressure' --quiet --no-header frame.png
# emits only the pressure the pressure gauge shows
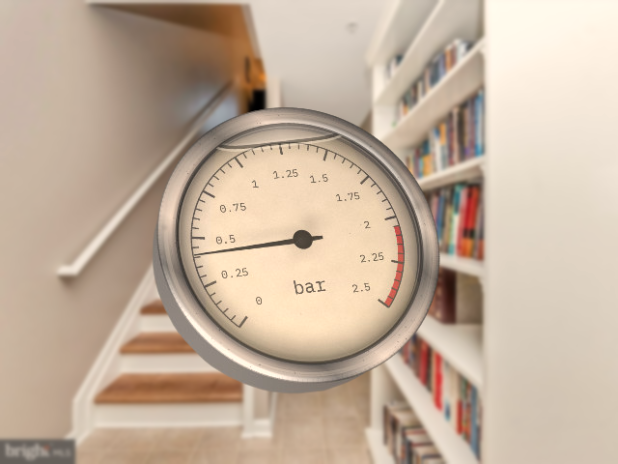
0.4 bar
